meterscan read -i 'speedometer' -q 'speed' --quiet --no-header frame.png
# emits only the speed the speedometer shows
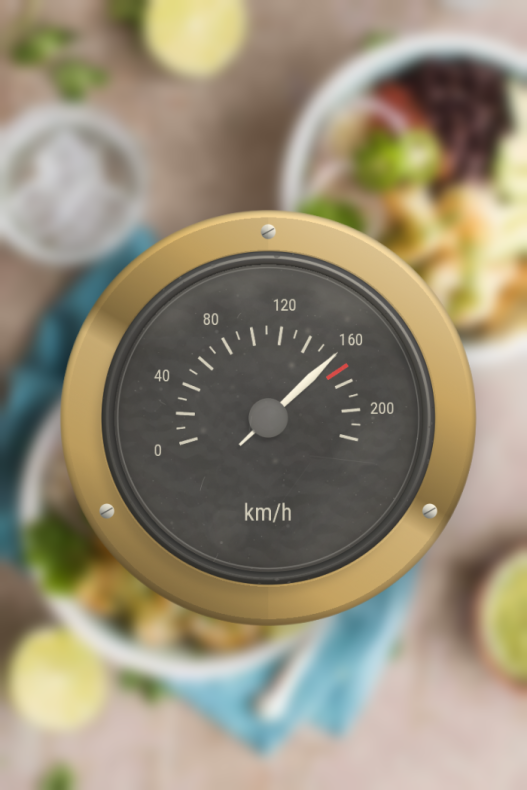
160 km/h
